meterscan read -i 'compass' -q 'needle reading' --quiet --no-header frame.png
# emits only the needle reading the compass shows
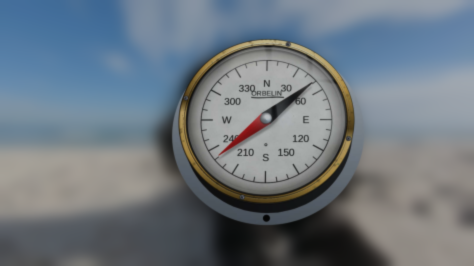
230 °
